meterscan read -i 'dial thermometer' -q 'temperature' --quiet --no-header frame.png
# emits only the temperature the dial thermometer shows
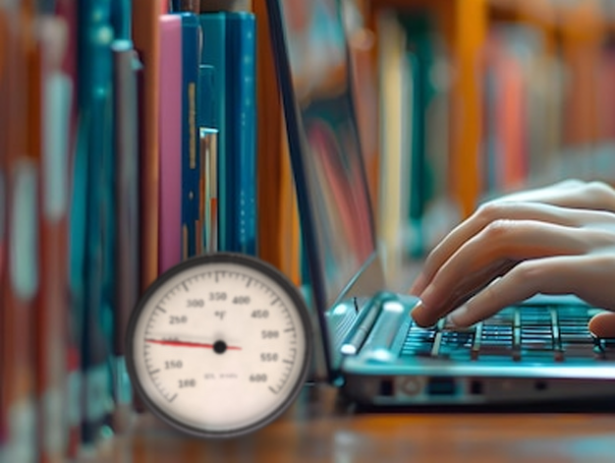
200 °F
